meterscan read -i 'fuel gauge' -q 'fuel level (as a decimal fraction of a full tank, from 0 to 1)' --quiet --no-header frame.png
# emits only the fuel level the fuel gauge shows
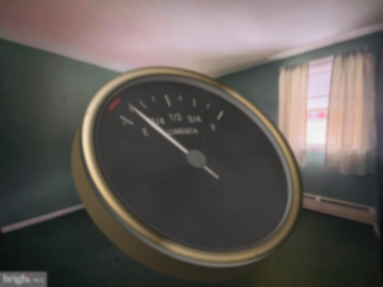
0.125
